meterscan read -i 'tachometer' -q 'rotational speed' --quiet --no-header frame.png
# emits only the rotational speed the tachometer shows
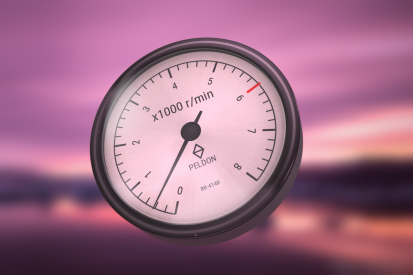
400 rpm
